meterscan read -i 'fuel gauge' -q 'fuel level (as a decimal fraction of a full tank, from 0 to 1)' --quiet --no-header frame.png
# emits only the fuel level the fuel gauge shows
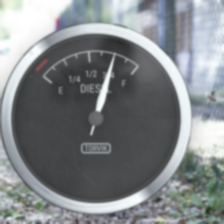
0.75
